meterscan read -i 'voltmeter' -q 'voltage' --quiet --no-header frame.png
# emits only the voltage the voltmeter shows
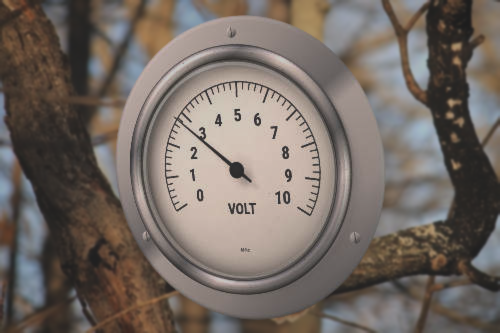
2.8 V
